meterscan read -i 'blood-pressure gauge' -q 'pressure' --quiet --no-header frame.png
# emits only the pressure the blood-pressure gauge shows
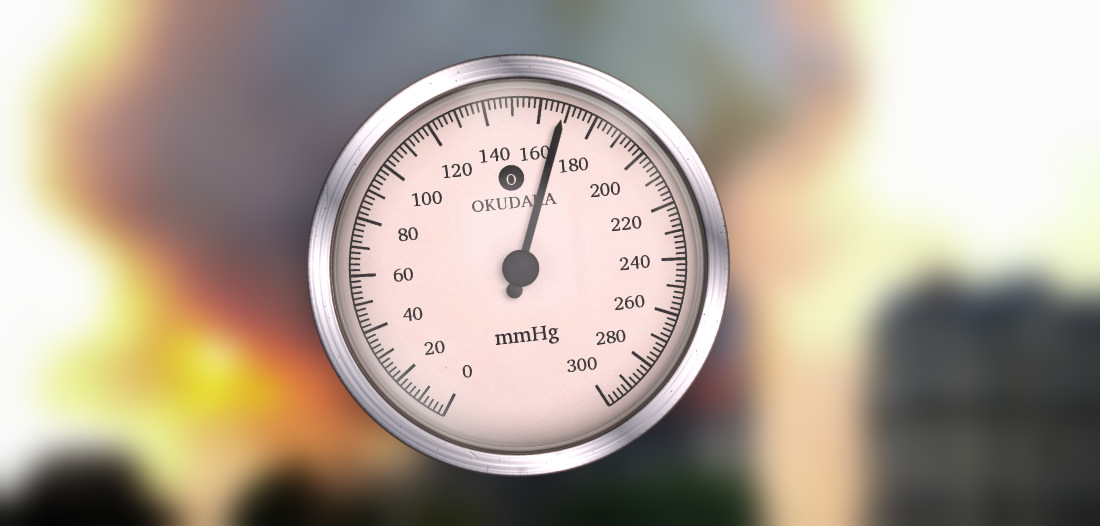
168 mmHg
